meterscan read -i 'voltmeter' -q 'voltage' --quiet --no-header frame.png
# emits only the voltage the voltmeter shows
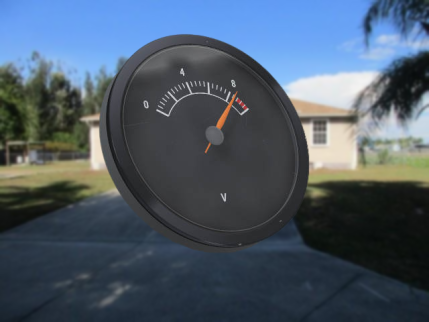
8.4 V
